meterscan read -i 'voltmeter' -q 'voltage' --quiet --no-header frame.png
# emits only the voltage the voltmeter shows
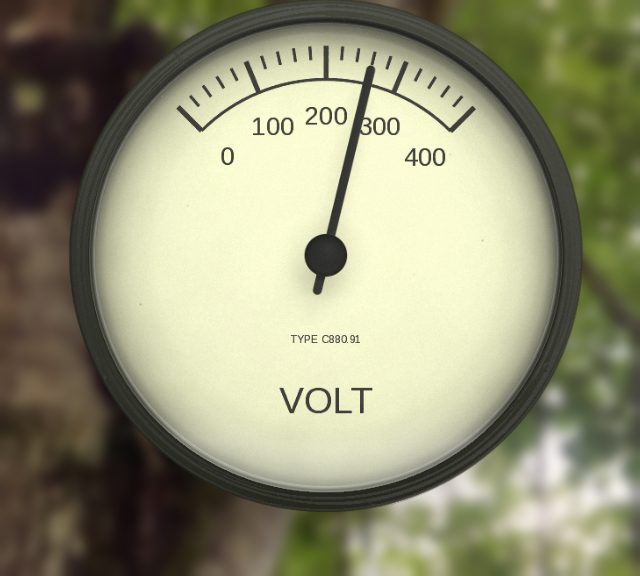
260 V
